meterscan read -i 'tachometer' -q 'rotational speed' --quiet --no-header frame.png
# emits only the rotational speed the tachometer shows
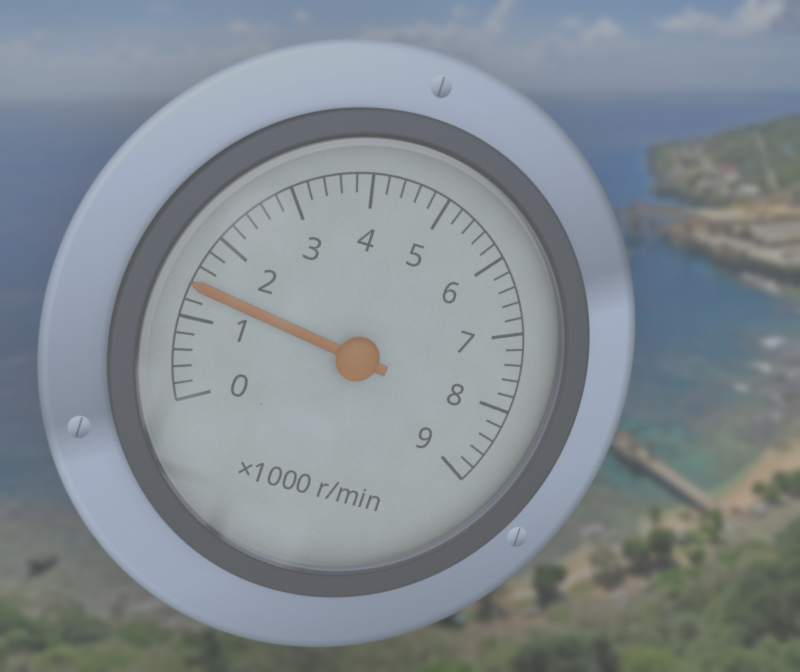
1400 rpm
